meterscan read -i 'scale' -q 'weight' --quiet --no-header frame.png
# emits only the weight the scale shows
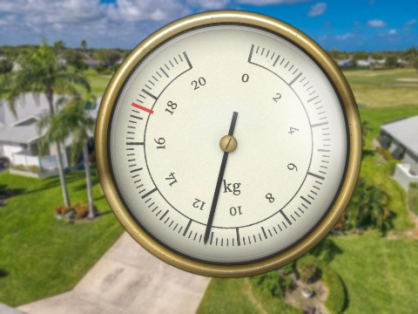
11.2 kg
